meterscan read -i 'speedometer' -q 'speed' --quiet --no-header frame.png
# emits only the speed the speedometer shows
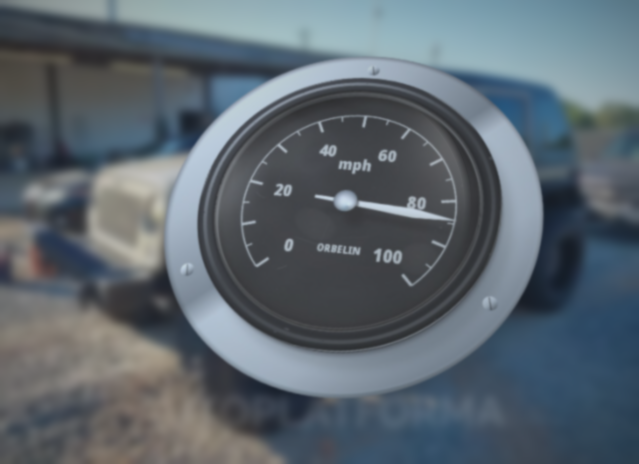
85 mph
